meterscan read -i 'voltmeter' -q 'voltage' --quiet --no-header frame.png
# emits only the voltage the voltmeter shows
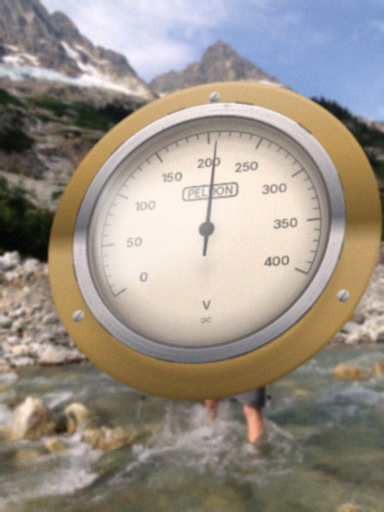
210 V
